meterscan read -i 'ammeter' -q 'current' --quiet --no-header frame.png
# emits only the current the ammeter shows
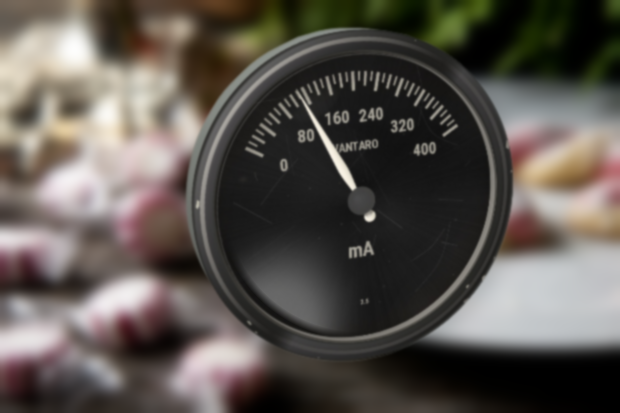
110 mA
